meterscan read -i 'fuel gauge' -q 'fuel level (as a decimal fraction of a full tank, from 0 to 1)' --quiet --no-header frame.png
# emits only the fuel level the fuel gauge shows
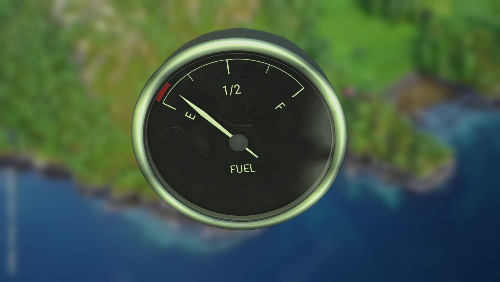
0.125
